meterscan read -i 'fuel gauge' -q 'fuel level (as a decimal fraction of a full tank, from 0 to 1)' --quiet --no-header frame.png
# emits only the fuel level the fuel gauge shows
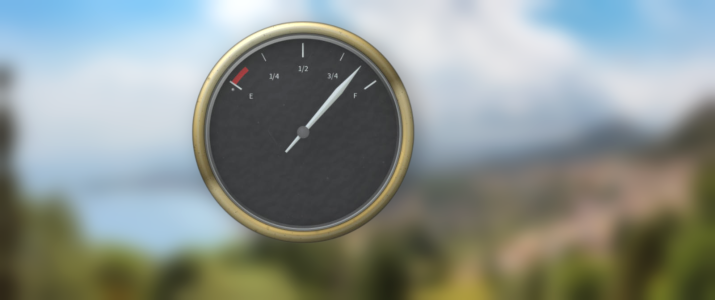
0.875
